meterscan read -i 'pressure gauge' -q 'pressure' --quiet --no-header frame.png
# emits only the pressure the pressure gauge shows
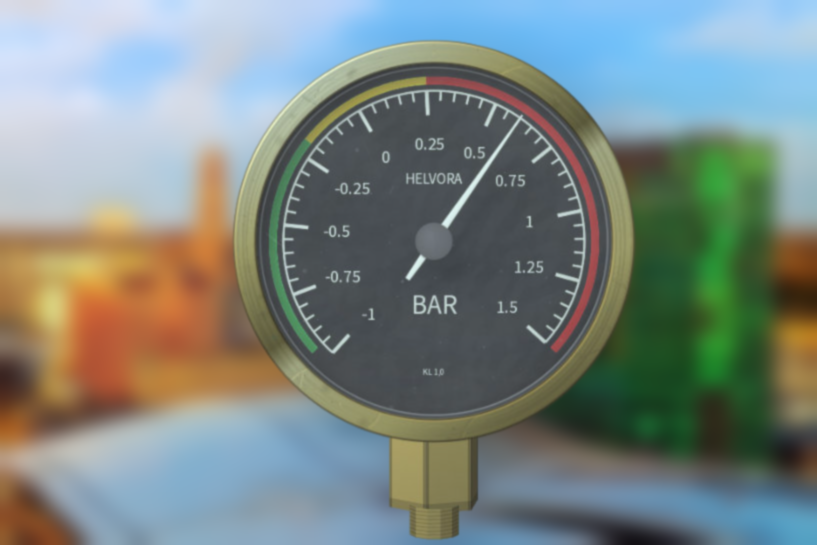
0.6 bar
